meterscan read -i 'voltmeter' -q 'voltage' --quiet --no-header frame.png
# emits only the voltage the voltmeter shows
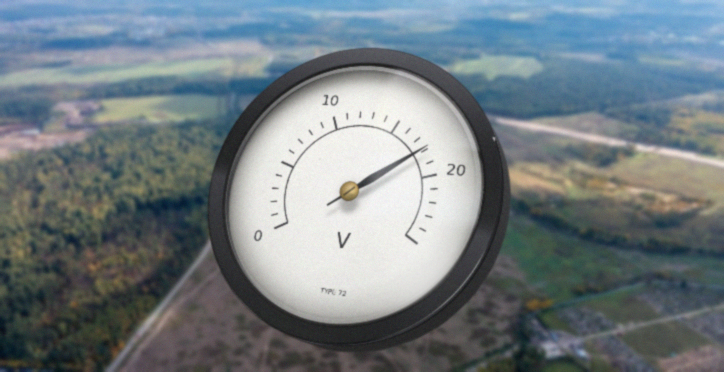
18 V
